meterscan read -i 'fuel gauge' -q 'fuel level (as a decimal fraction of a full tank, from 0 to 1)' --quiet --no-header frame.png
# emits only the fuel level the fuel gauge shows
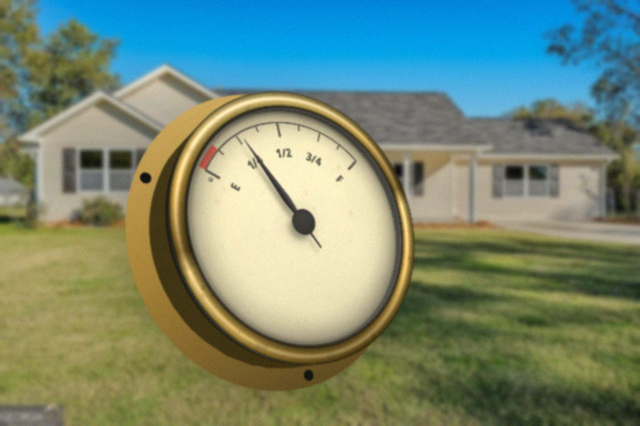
0.25
